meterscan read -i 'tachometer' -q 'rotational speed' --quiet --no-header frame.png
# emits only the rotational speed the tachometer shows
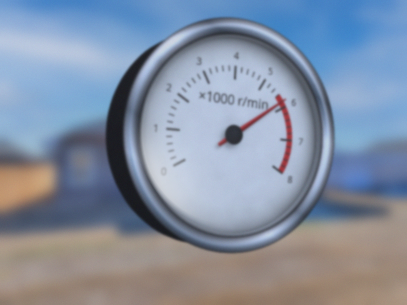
5800 rpm
